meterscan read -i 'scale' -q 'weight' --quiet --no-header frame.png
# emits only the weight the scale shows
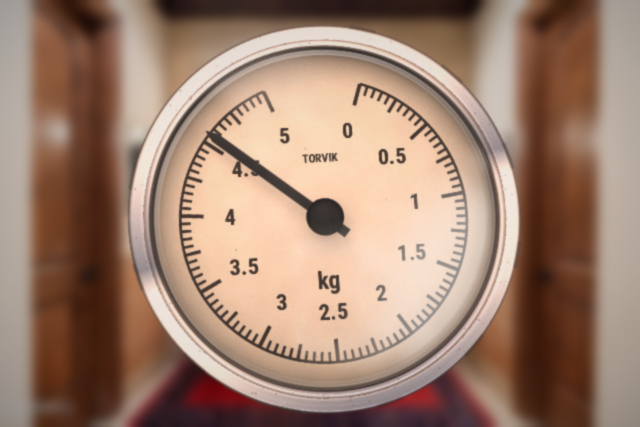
4.55 kg
